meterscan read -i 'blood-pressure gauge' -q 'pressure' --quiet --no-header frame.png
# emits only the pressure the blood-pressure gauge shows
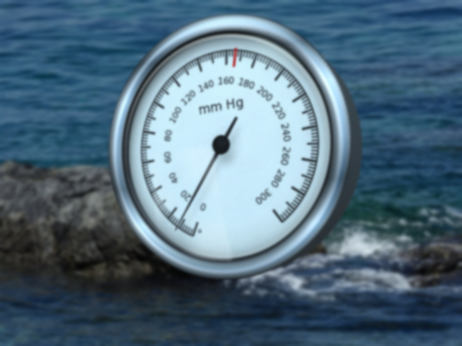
10 mmHg
